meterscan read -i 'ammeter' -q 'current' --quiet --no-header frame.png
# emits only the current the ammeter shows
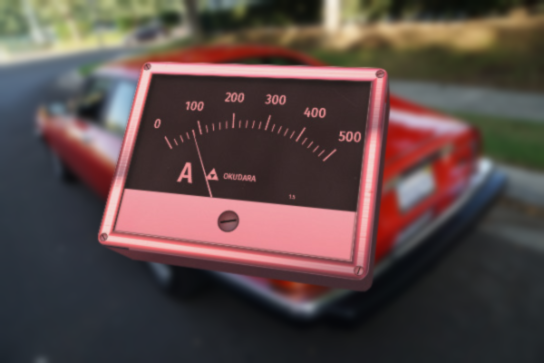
80 A
